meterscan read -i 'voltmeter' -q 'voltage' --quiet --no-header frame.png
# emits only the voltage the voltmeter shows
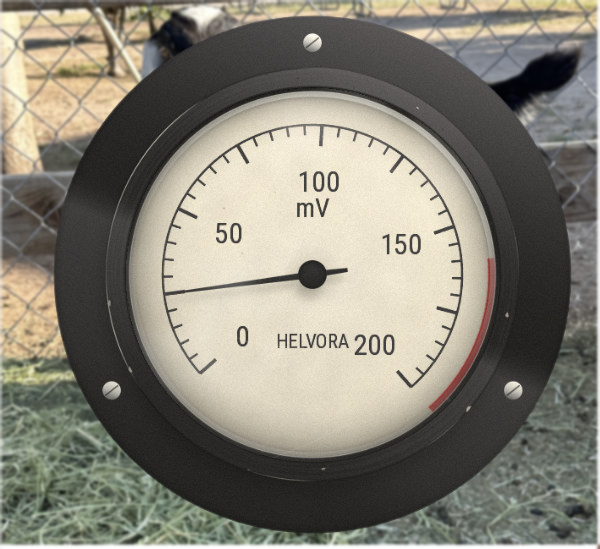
25 mV
